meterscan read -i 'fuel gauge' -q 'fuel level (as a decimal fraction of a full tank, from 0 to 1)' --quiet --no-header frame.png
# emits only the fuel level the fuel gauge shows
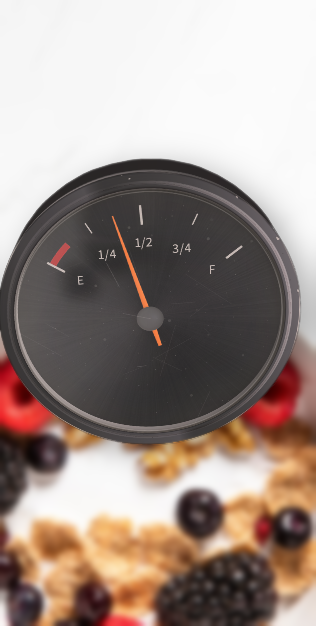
0.375
